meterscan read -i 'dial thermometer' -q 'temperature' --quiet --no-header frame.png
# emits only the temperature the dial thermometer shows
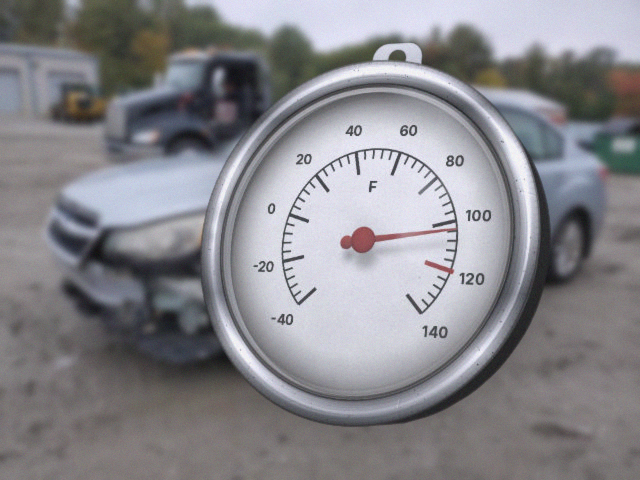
104 °F
